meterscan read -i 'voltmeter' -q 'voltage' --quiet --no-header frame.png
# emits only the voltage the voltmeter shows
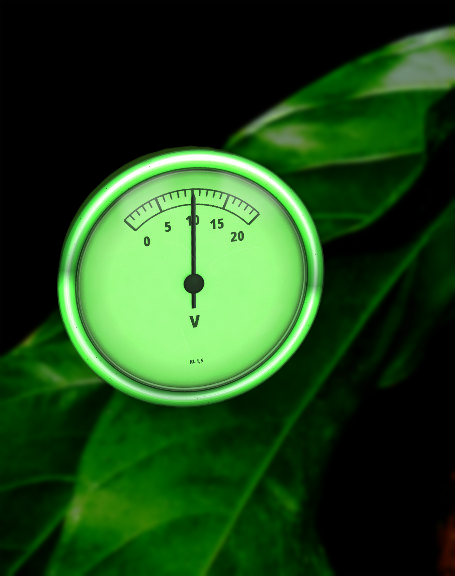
10 V
